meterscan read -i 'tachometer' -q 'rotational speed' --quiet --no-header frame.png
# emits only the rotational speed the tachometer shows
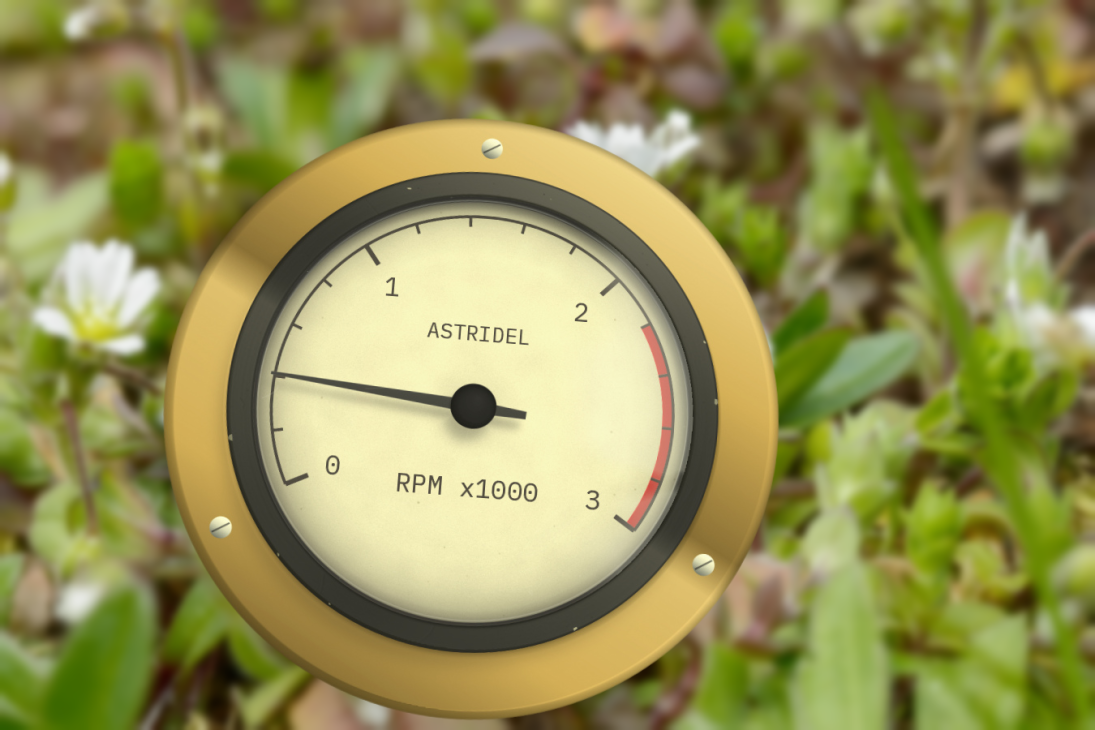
400 rpm
